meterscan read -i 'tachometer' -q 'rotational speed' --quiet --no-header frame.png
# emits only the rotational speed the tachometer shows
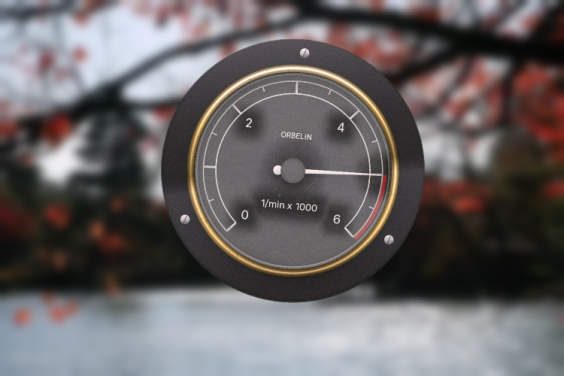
5000 rpm
